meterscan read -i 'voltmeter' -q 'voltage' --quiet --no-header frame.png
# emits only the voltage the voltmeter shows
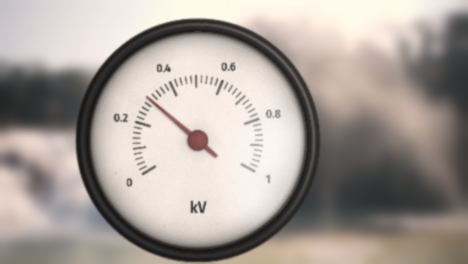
0.3 kV
